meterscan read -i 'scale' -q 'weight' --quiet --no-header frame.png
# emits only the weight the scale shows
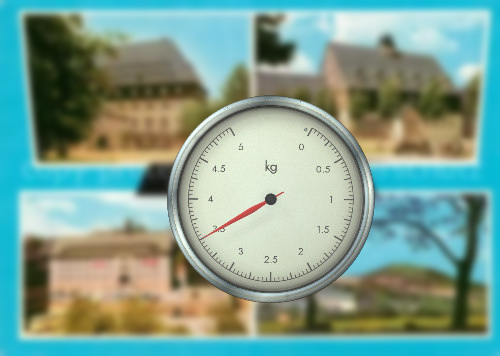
3.5 kg
